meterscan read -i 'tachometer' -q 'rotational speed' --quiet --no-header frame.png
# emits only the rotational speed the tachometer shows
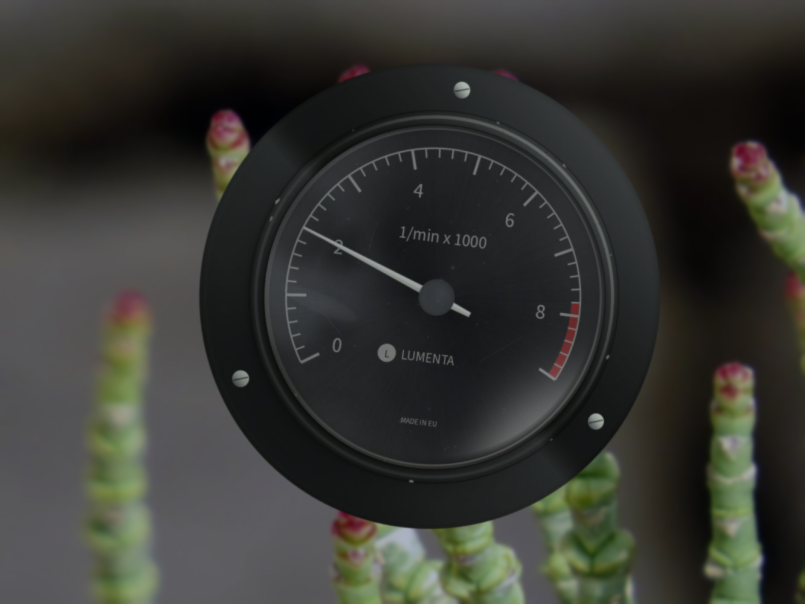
2000 rpm
